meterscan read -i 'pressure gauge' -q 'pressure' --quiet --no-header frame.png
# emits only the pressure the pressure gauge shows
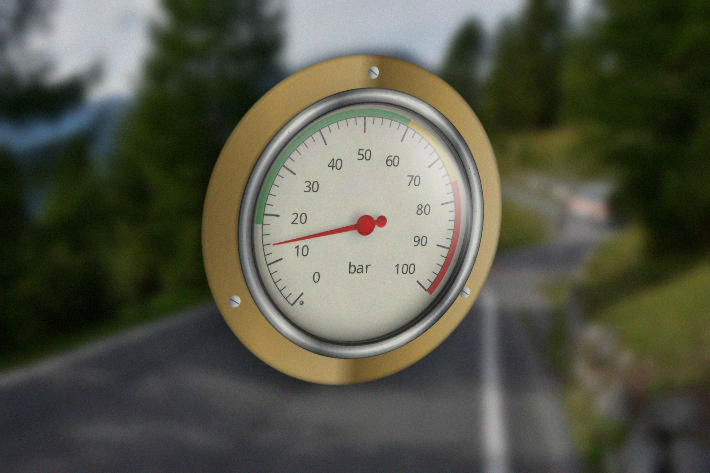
14 bar
